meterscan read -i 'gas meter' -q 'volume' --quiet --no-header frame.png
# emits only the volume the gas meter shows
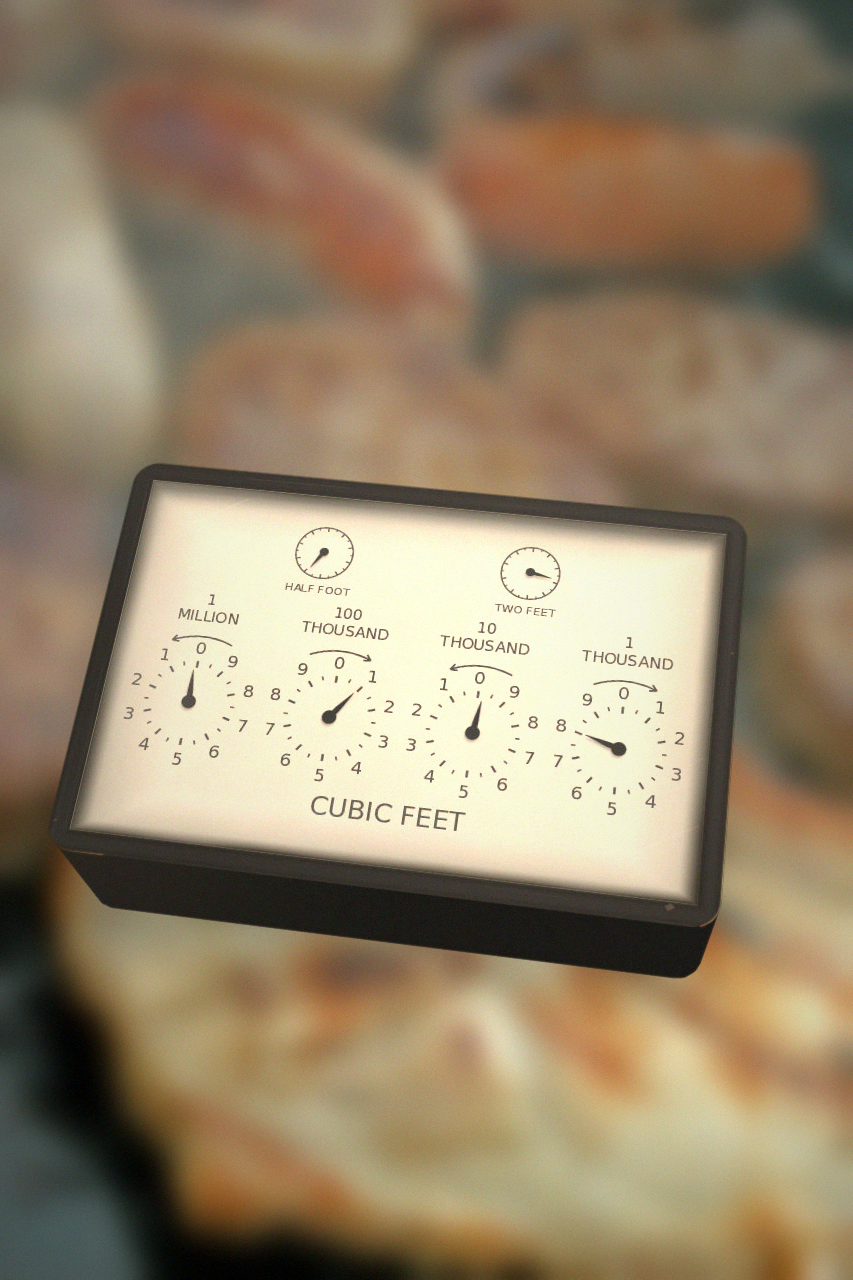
9800 ft³
